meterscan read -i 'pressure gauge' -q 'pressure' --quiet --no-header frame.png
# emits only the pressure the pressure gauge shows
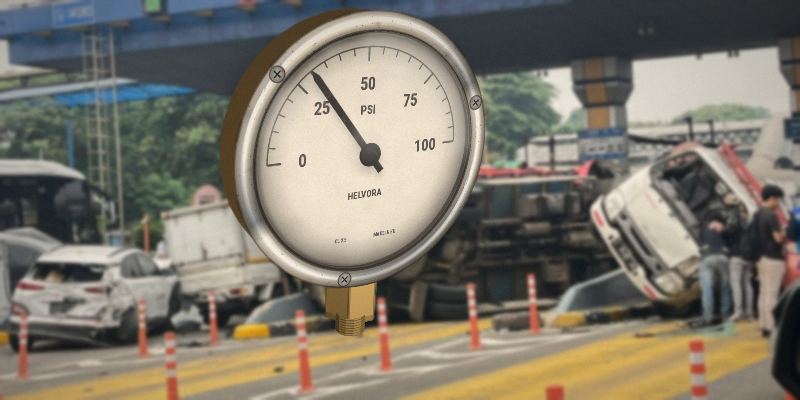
30 psi
